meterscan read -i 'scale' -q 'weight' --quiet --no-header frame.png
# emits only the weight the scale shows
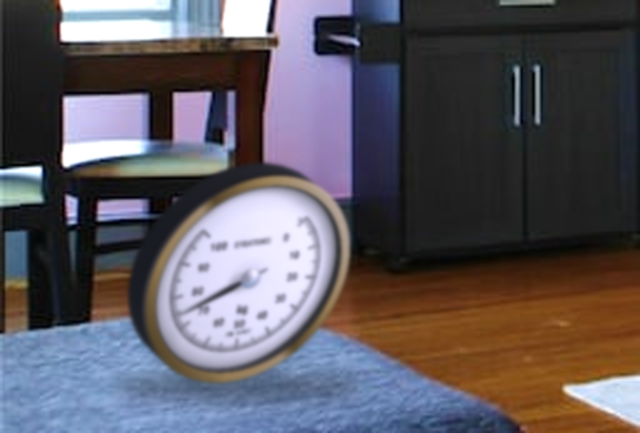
75 kg
